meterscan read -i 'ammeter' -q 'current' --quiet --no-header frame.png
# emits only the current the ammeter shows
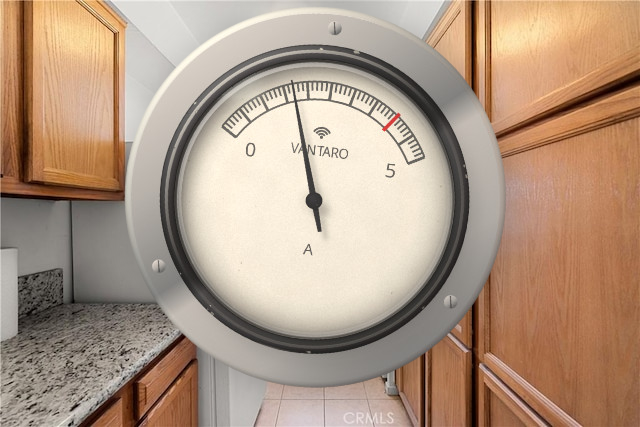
1.7 A
